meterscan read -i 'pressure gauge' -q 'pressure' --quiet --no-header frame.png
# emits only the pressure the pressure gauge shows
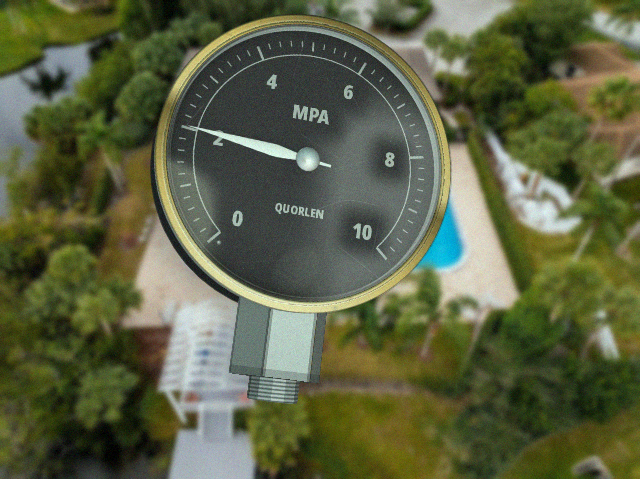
2 MPa
